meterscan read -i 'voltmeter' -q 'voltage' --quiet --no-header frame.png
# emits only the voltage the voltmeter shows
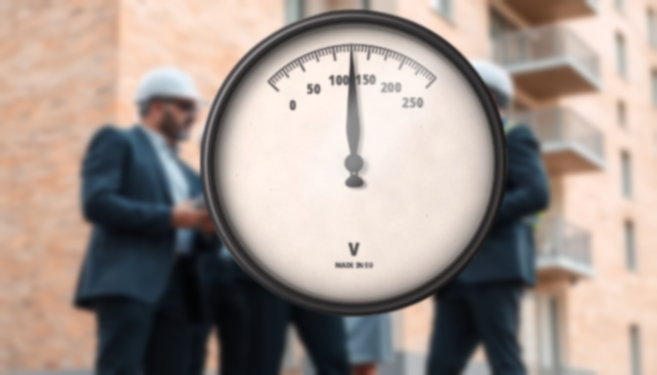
125 V
